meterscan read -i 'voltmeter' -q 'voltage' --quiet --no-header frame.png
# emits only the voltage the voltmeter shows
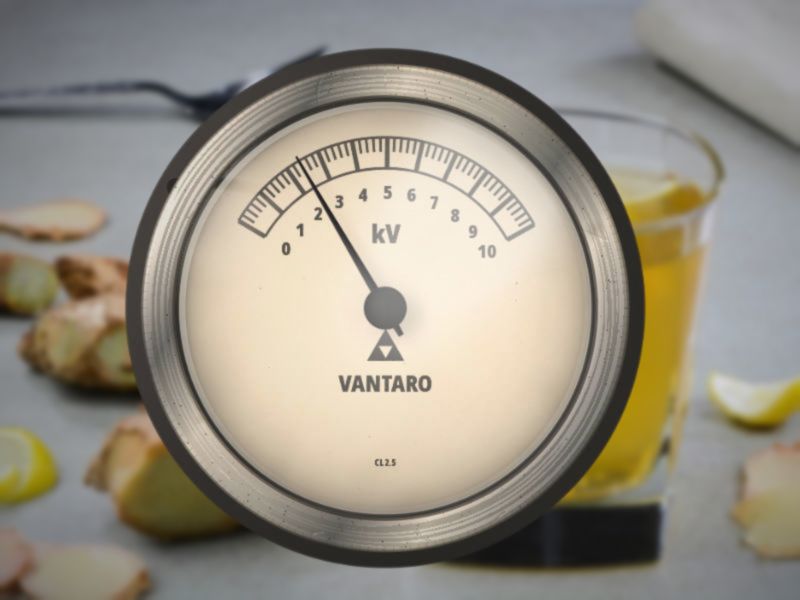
2.4 kV
